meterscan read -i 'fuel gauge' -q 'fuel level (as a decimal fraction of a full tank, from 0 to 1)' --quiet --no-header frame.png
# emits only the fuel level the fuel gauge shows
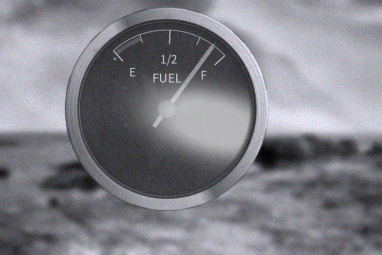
0.875
